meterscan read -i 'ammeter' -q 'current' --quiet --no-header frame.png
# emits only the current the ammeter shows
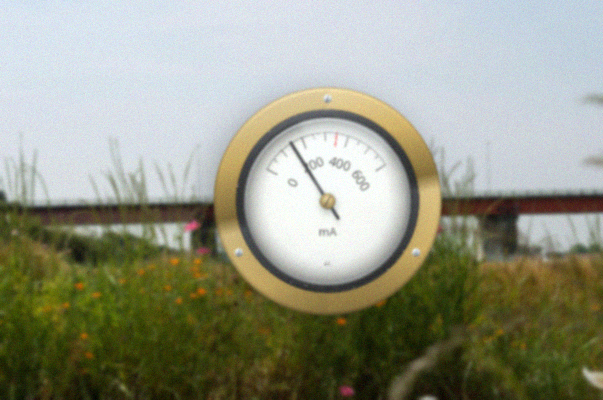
150 mA
